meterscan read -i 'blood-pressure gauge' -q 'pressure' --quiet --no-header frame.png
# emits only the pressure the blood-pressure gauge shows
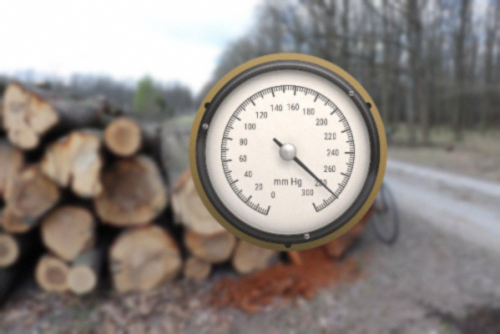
280 mmHg
